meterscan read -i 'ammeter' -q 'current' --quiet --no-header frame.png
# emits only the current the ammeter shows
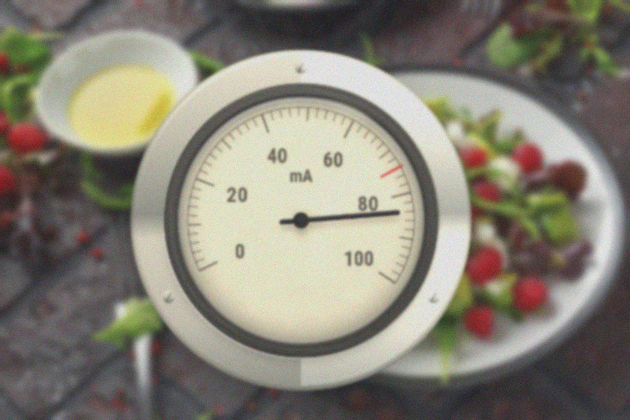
84 mA
